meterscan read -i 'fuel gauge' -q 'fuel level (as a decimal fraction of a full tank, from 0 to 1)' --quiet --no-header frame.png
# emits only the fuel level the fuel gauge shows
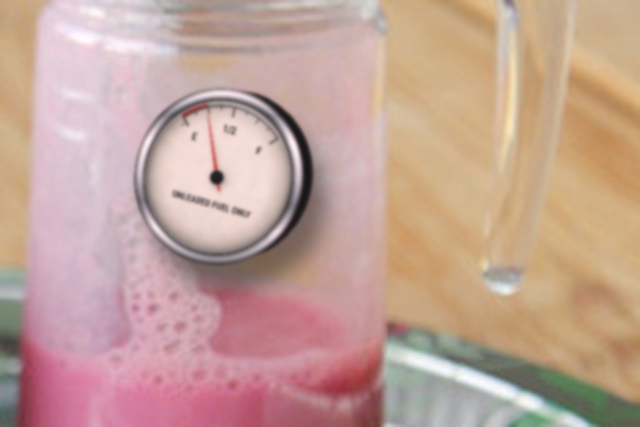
0.25
